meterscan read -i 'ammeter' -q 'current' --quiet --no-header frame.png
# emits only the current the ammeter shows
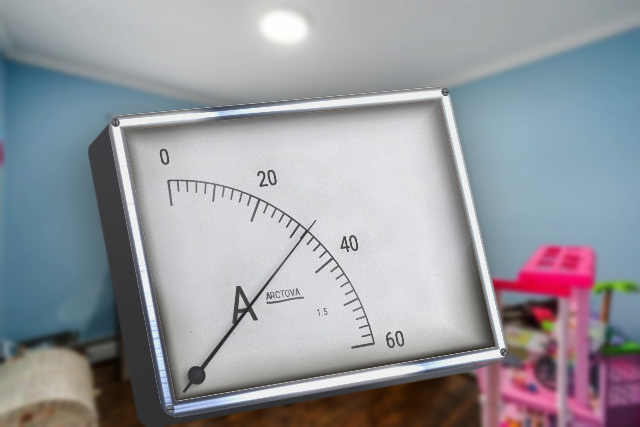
32 A
